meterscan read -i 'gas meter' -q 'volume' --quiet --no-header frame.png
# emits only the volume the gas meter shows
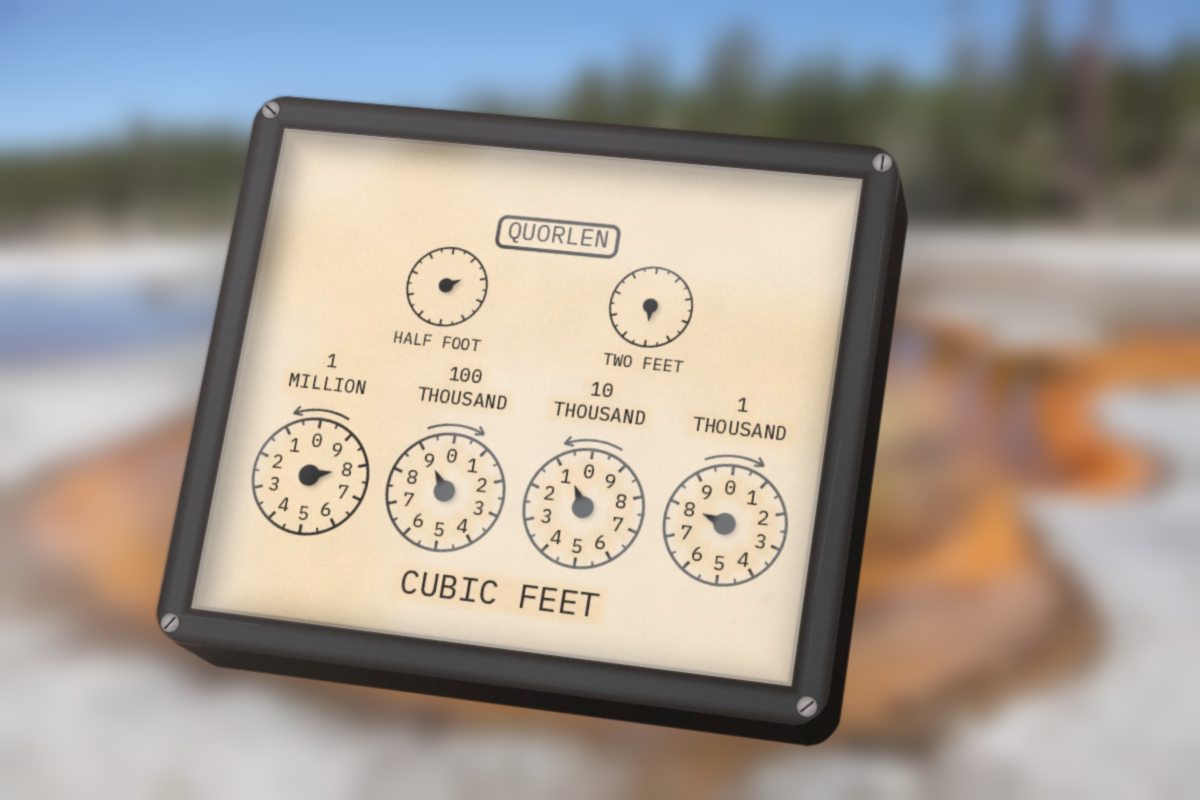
790800 ft³
